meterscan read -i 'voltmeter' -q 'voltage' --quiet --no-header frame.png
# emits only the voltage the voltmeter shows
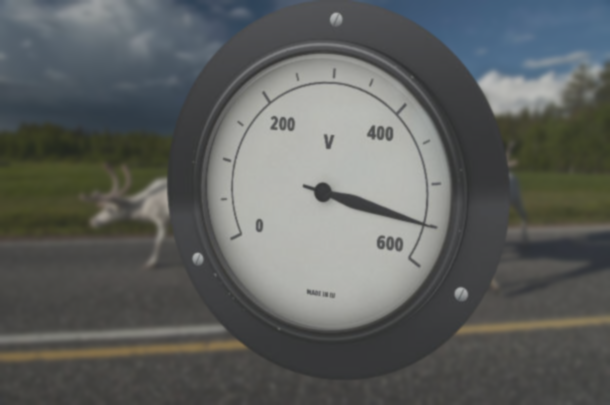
550 V
